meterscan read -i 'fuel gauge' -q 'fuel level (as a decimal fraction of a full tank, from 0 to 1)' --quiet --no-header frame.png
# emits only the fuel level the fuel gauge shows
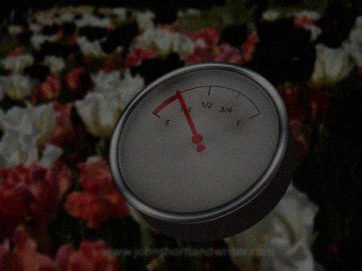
0.25
